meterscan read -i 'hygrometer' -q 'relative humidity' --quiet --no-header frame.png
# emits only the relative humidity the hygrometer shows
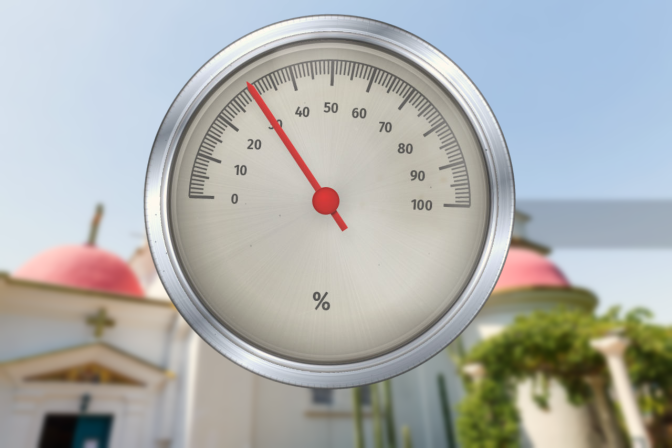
30 %
